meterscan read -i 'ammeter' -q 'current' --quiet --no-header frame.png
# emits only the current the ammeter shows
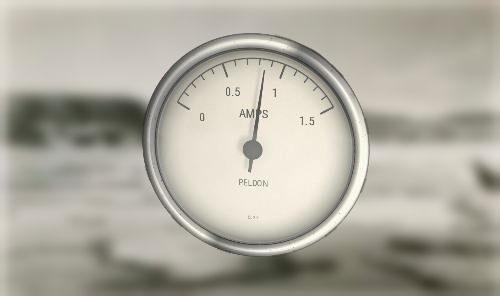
0.85 A
